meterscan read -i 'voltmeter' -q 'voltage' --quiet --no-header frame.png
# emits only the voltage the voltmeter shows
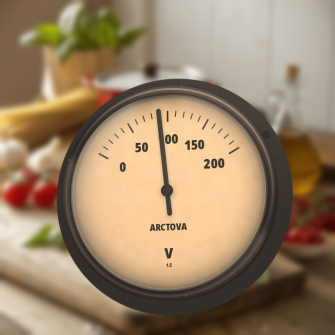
90 V
